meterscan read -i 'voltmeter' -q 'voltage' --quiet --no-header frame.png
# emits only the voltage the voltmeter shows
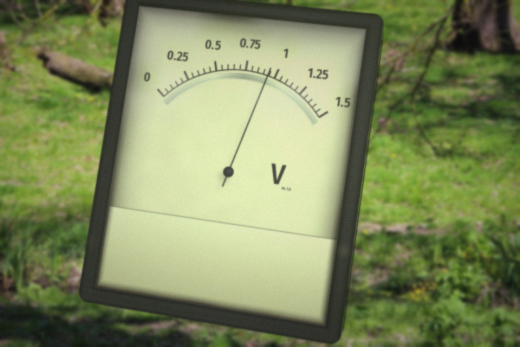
0.95 V
